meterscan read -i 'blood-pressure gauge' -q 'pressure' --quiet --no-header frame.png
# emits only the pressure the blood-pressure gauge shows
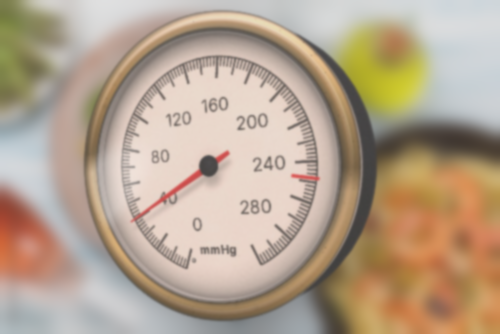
40 mmHg
